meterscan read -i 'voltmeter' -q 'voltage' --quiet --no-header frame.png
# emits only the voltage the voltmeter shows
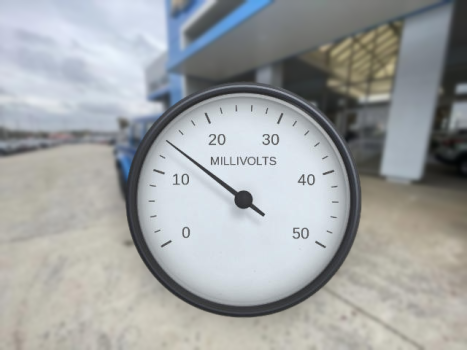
14 mV
